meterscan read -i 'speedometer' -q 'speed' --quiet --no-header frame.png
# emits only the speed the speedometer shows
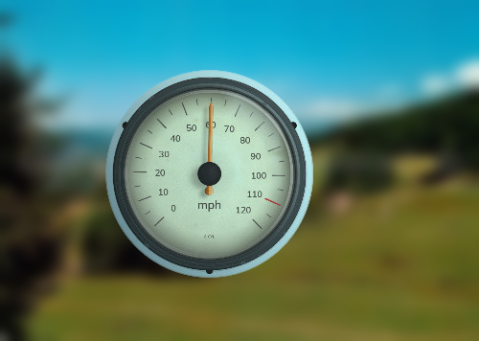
60 mph
